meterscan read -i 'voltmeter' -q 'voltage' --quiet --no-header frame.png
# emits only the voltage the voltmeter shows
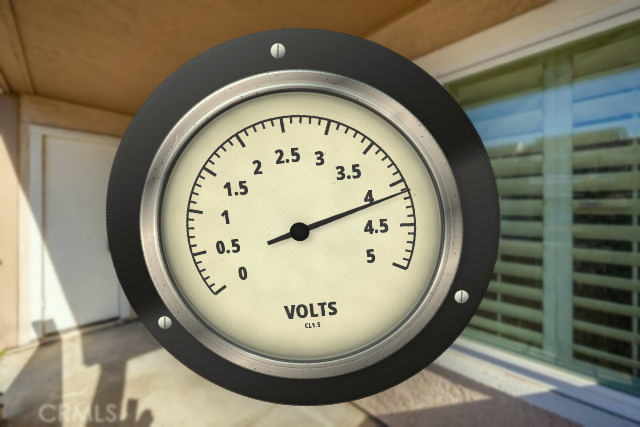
4.1 V
